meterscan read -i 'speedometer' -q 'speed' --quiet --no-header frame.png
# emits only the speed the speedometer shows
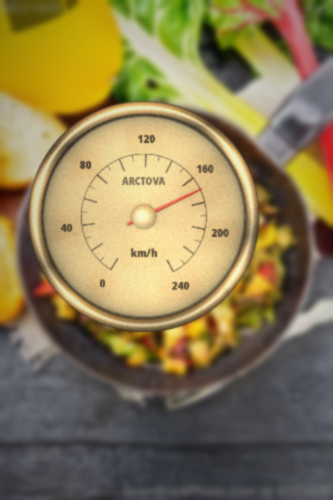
170 km/h
